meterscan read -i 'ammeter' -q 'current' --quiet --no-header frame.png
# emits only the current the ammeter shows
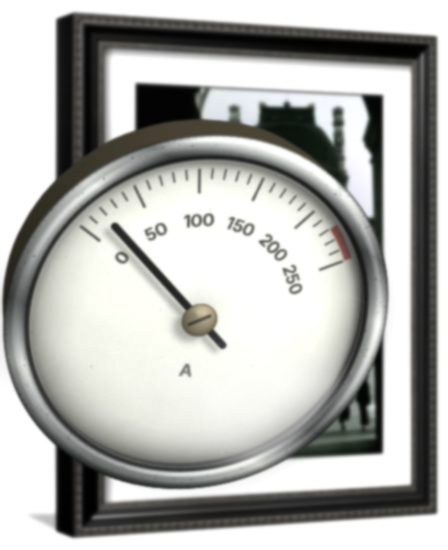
20 A
